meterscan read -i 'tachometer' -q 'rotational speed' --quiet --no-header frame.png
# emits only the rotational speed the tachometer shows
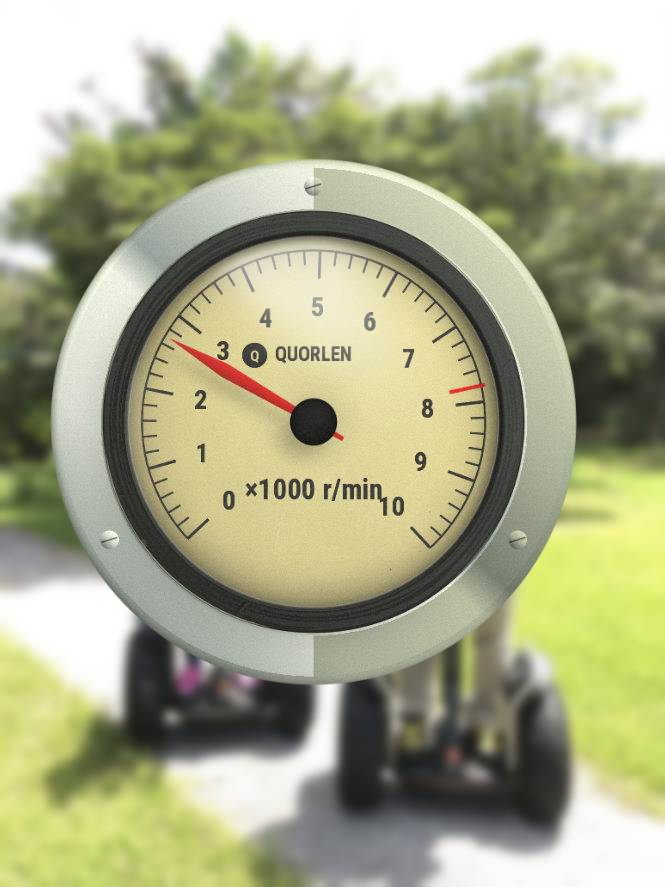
2700 rpm
